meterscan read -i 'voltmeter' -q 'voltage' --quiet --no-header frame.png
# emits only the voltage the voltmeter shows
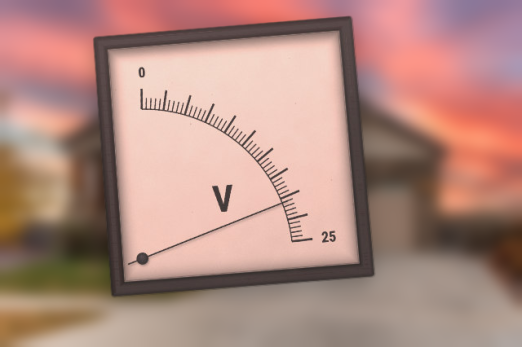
20.5 V
